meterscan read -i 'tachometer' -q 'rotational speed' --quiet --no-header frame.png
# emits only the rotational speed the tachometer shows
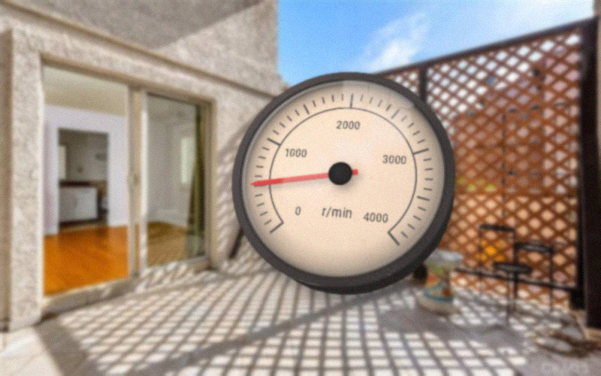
500 rpm
